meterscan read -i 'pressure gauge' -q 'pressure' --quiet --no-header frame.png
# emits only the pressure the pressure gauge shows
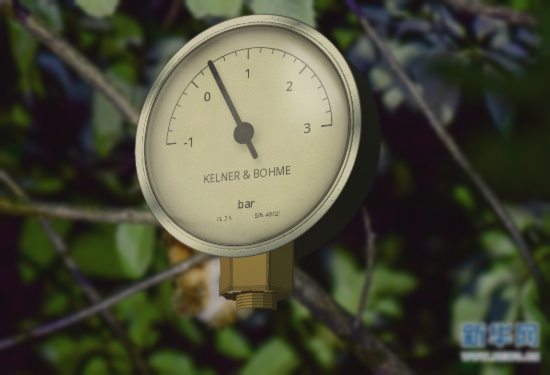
0.4 bar
